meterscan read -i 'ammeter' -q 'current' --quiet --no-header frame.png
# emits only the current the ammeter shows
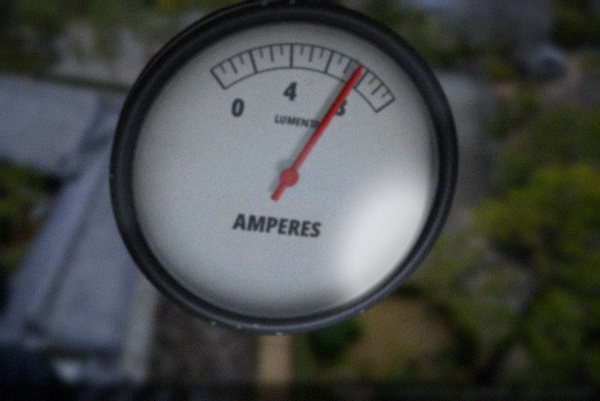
7.5 A
